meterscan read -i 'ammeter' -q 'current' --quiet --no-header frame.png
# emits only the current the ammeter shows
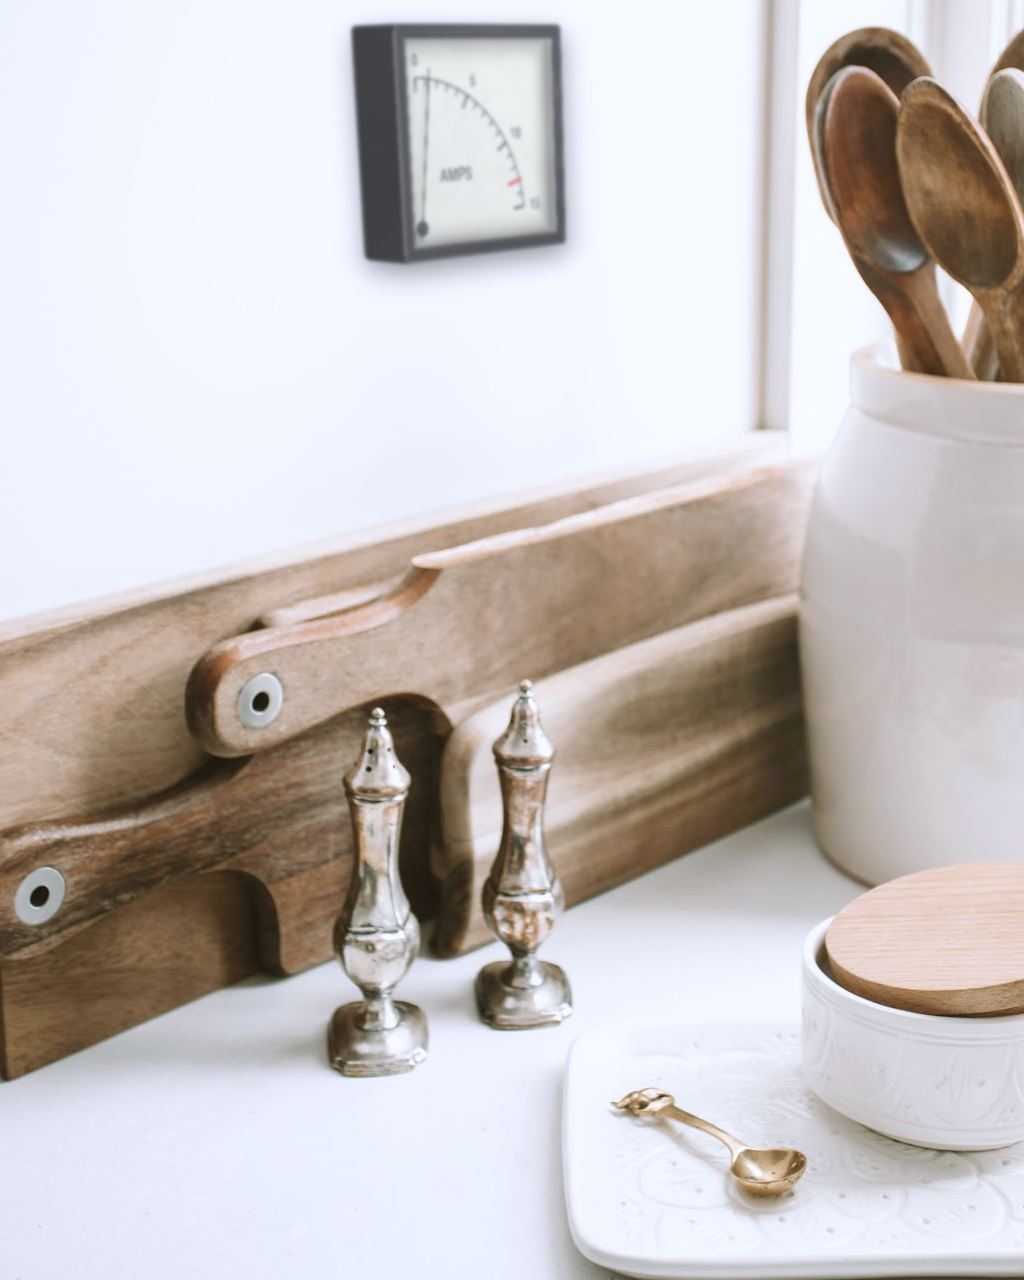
1 A
